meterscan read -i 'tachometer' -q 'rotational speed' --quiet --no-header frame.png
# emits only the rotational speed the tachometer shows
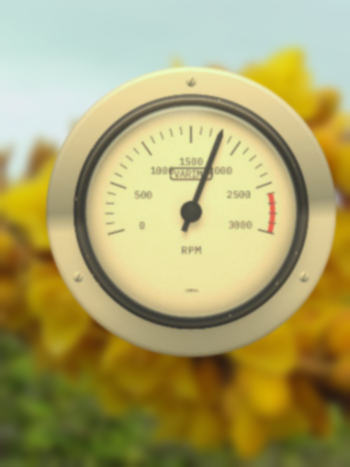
1800 rpm
